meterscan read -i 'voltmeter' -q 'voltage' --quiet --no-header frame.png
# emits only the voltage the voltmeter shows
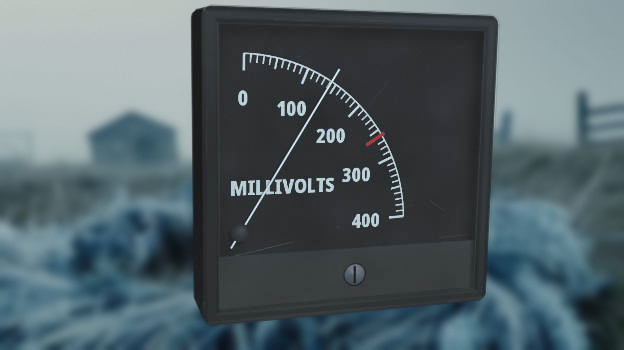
140 mV
